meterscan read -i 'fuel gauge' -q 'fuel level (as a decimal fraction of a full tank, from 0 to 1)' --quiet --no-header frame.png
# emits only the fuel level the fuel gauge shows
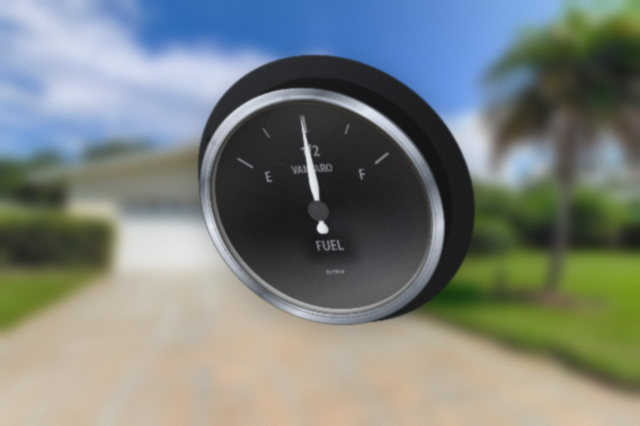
0.5
